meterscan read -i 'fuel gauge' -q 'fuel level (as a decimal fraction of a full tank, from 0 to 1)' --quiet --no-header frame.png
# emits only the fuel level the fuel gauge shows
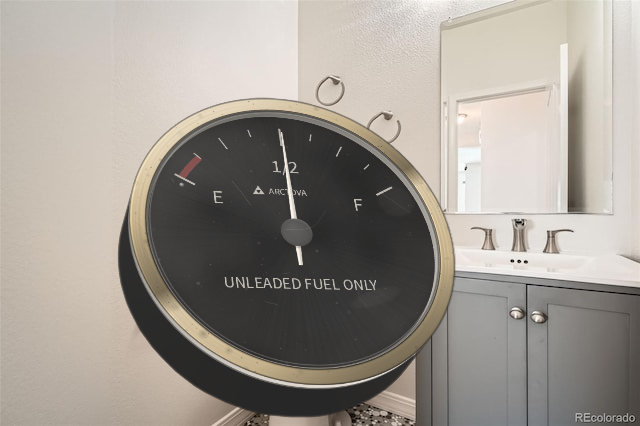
0.5
